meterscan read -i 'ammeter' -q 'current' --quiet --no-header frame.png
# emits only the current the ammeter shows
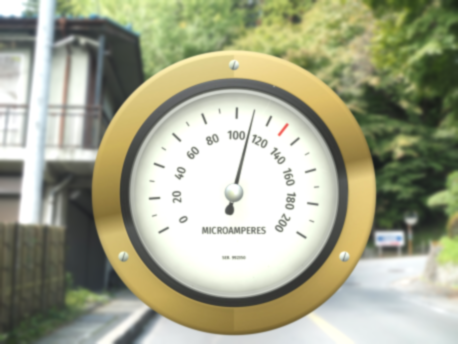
110 µA
